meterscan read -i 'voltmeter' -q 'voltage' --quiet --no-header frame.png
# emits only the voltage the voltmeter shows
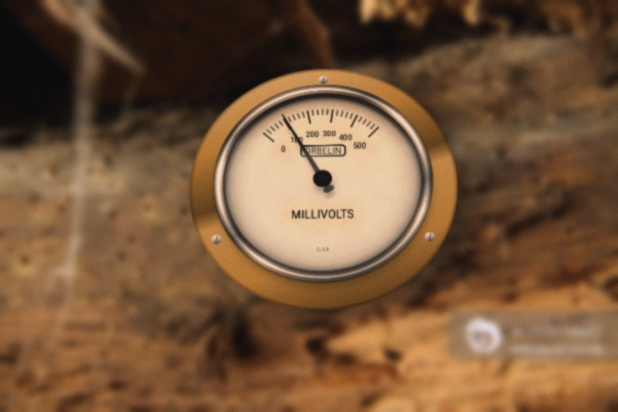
100 mV
